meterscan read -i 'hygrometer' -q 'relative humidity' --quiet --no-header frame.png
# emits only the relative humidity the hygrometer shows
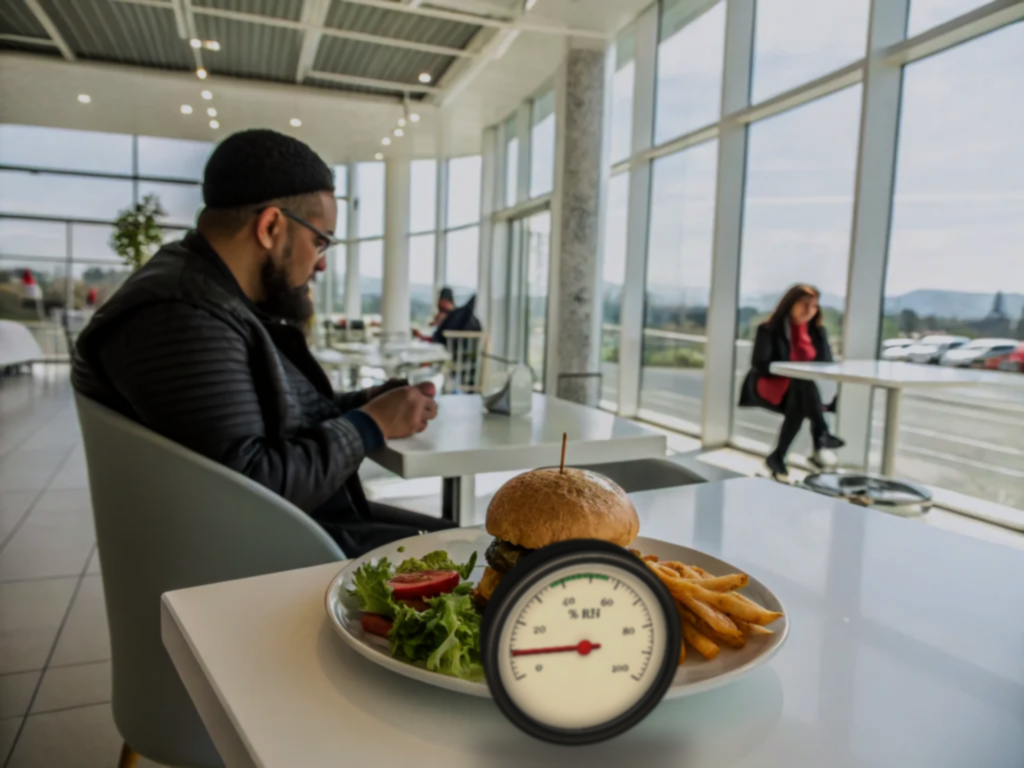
10 %
